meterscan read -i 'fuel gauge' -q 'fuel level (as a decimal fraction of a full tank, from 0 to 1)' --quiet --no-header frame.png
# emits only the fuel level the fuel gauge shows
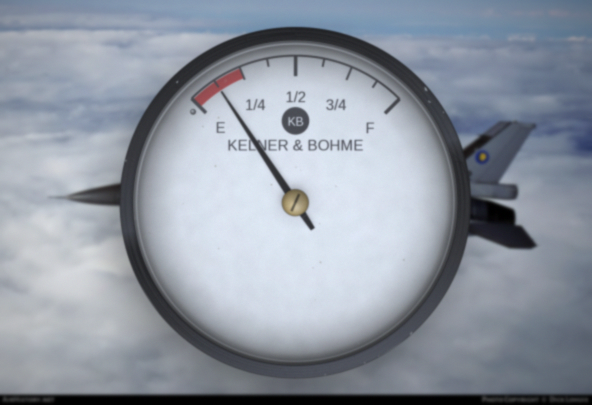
0.125
